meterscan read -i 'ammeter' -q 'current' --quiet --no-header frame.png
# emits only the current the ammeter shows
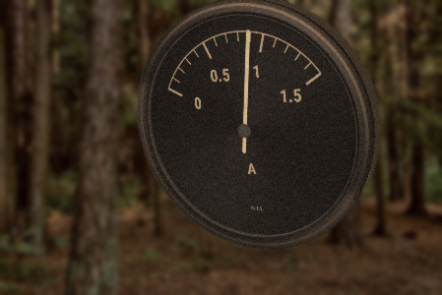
0.9 A
